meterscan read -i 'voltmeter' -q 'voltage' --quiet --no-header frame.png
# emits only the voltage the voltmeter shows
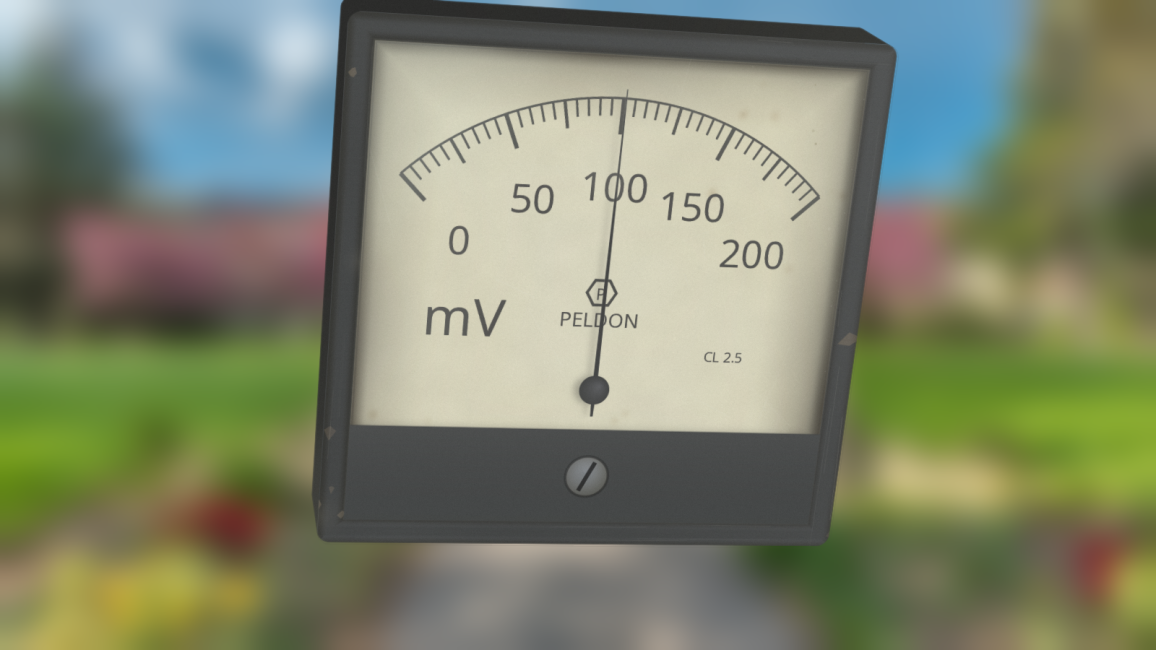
100 mV
